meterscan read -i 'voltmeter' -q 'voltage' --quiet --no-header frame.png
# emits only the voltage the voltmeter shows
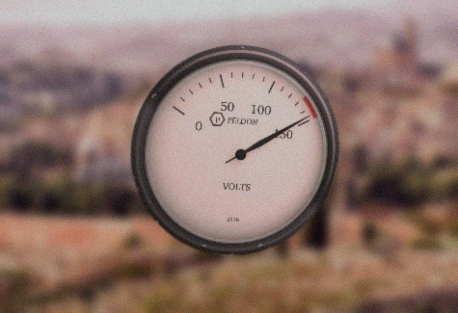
145 V
